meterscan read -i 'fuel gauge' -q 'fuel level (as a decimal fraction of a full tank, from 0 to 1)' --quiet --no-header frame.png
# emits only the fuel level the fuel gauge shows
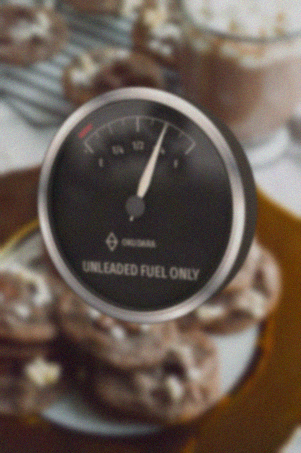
0.75
